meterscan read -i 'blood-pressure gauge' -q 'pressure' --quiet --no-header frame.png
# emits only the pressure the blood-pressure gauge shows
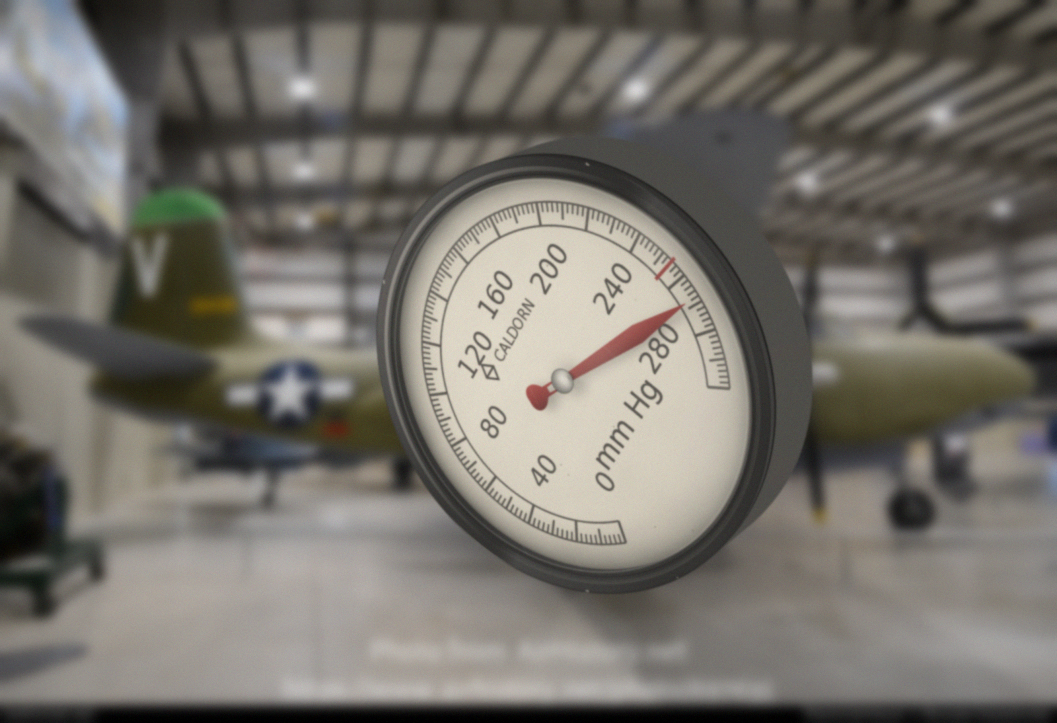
268 mmHg
